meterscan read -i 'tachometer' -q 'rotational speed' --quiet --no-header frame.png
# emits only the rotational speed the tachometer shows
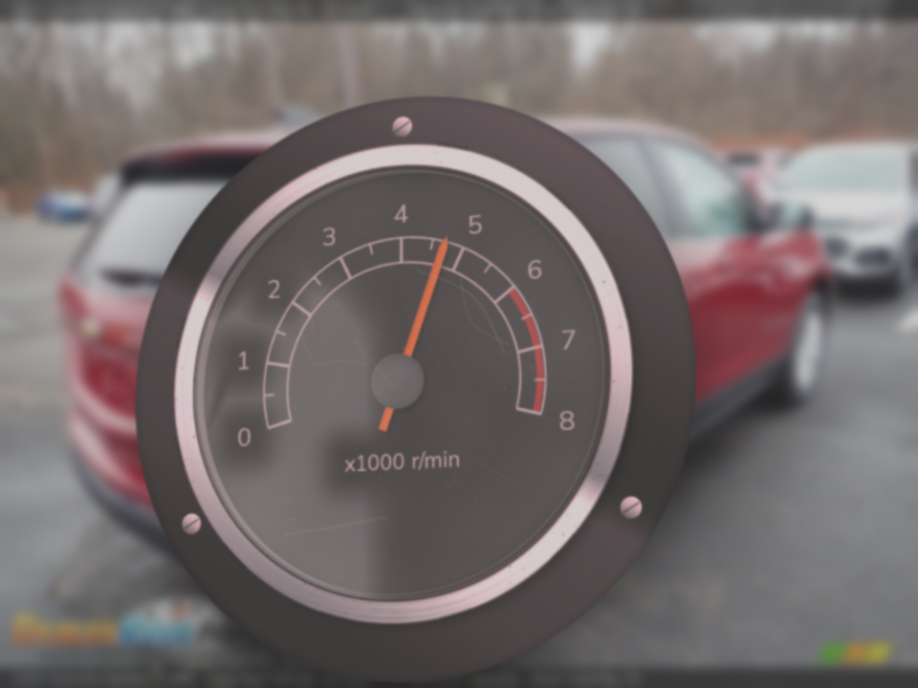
4750 rpm
